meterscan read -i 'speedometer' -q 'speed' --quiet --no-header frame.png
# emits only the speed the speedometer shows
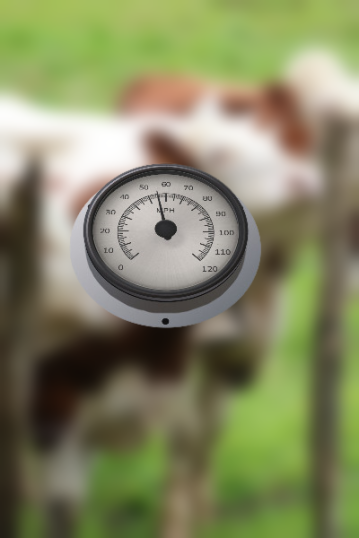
55 mph
